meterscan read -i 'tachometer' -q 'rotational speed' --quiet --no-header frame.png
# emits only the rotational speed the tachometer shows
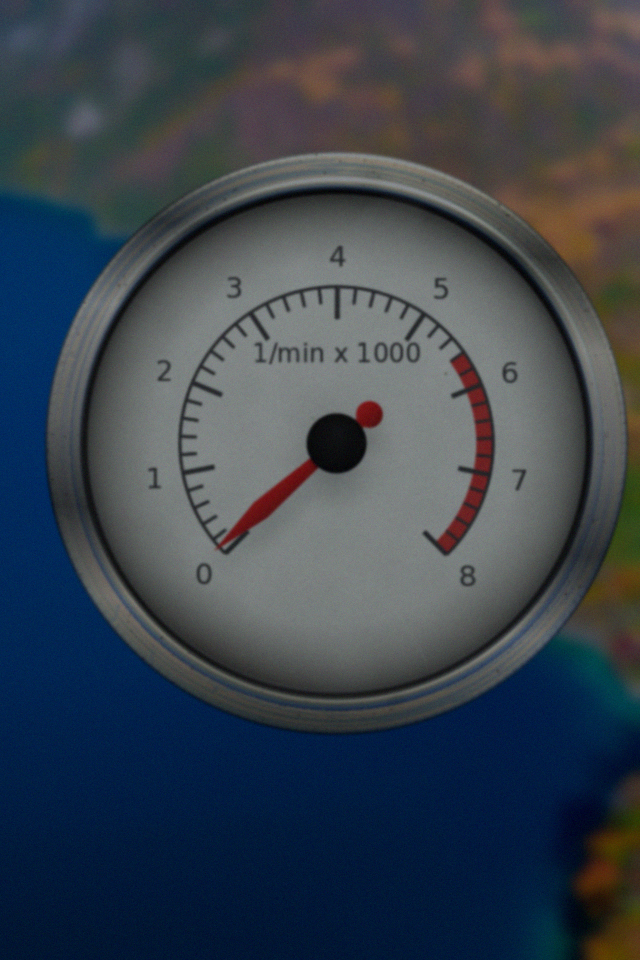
100 rpm
